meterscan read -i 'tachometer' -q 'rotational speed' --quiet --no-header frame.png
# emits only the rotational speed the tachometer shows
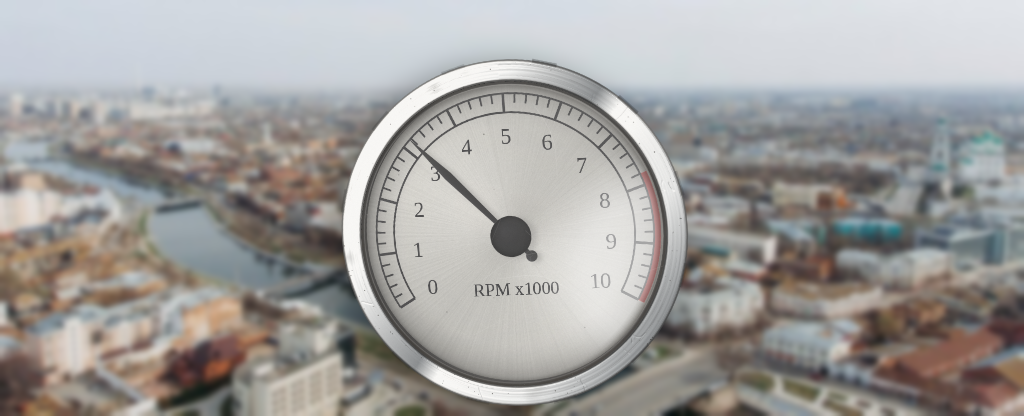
3200 rpm
